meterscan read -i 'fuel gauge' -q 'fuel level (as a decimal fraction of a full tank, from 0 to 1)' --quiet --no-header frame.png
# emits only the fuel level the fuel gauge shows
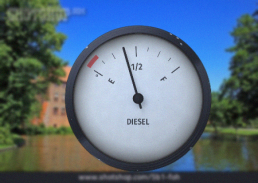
0.375
